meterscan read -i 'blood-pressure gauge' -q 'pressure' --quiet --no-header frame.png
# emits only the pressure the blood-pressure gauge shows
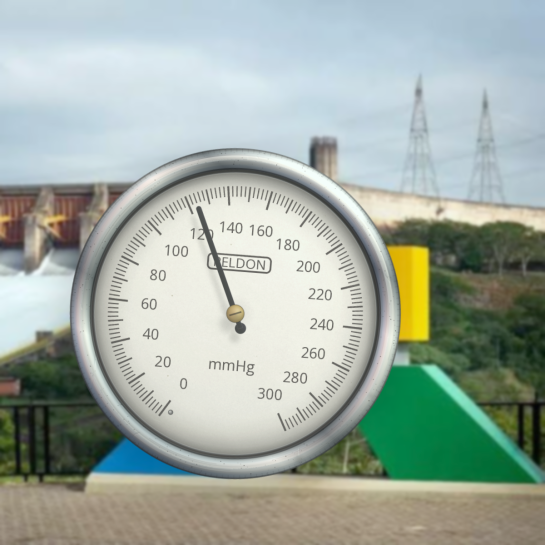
124 mmHg
